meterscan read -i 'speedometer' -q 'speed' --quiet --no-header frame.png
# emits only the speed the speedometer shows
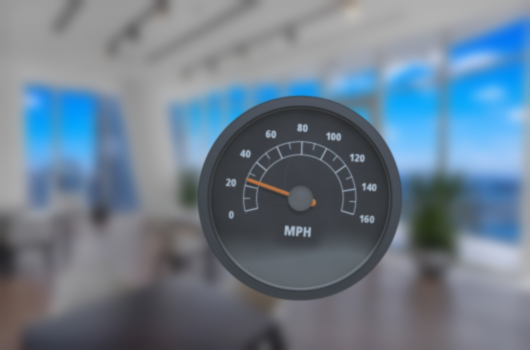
25 mph
